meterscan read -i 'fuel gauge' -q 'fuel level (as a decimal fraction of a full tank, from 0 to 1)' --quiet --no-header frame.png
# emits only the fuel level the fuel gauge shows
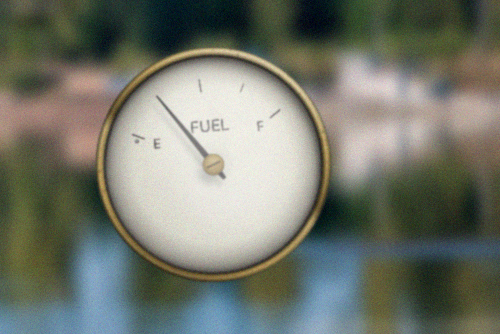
0.25
